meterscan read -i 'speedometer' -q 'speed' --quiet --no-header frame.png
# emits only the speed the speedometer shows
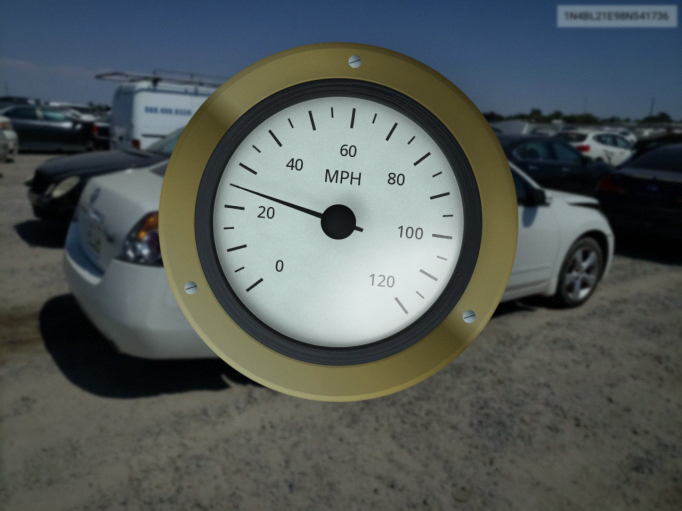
25 mph
